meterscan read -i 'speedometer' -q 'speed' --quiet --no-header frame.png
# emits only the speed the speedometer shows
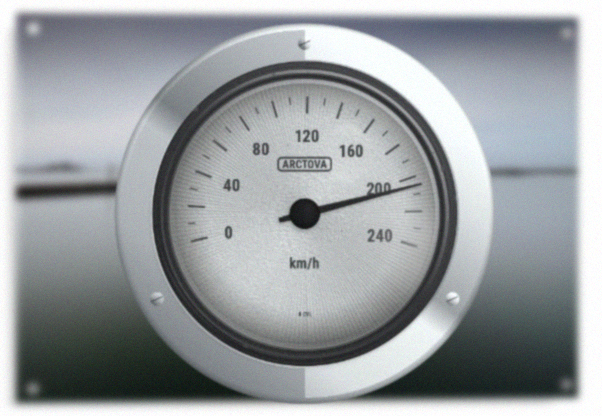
205 km/h
